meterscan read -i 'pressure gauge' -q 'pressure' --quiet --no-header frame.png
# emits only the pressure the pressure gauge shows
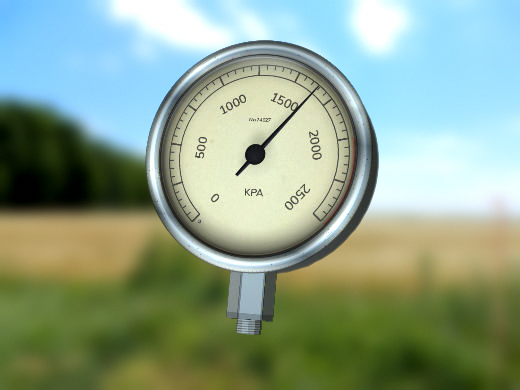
1650 kPa
